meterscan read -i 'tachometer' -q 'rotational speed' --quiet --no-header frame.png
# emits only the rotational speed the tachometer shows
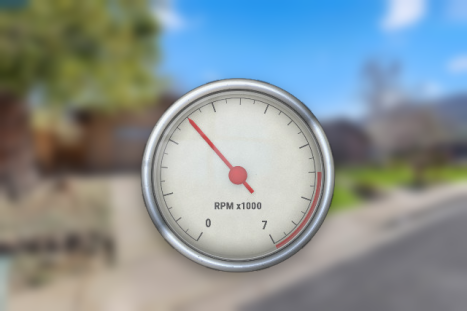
2500 rpm
